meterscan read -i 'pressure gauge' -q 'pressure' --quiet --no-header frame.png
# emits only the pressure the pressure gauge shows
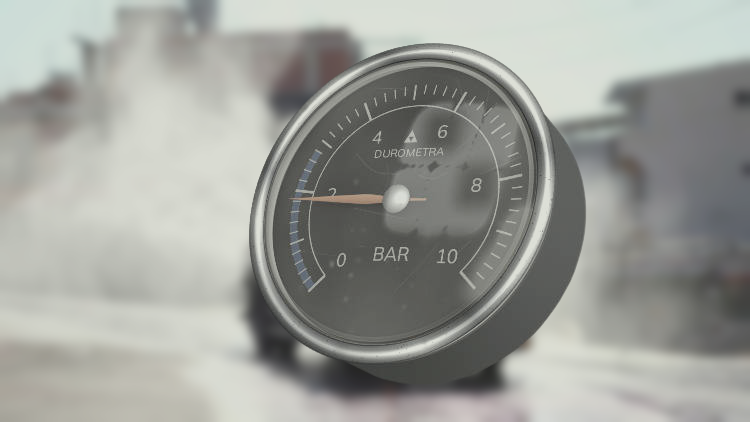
1.8 bar
